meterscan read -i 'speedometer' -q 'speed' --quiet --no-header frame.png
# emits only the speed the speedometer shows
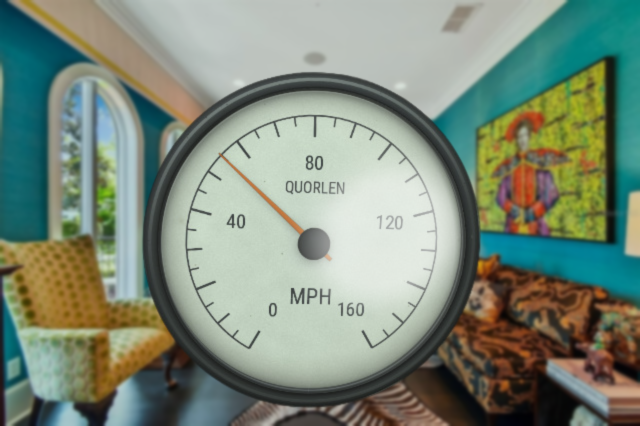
55 mph
